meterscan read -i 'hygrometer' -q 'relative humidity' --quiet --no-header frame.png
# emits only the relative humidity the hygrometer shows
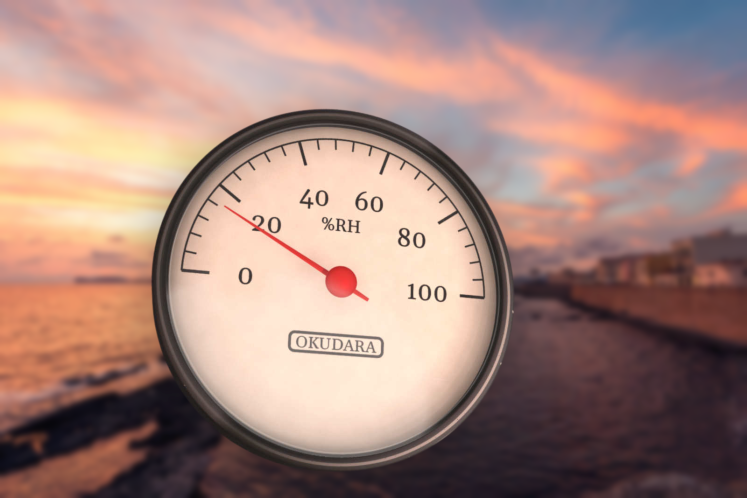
16 %
